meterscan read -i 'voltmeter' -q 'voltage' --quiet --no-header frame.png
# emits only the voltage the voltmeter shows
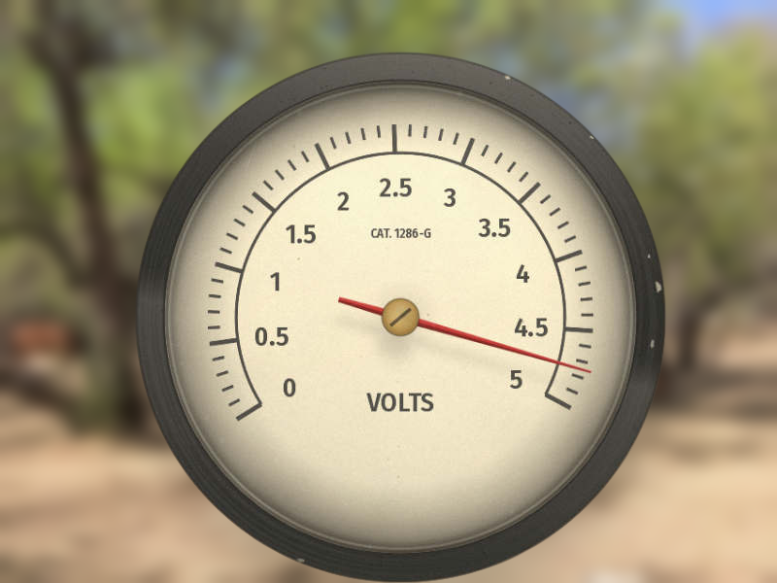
4.75 V
